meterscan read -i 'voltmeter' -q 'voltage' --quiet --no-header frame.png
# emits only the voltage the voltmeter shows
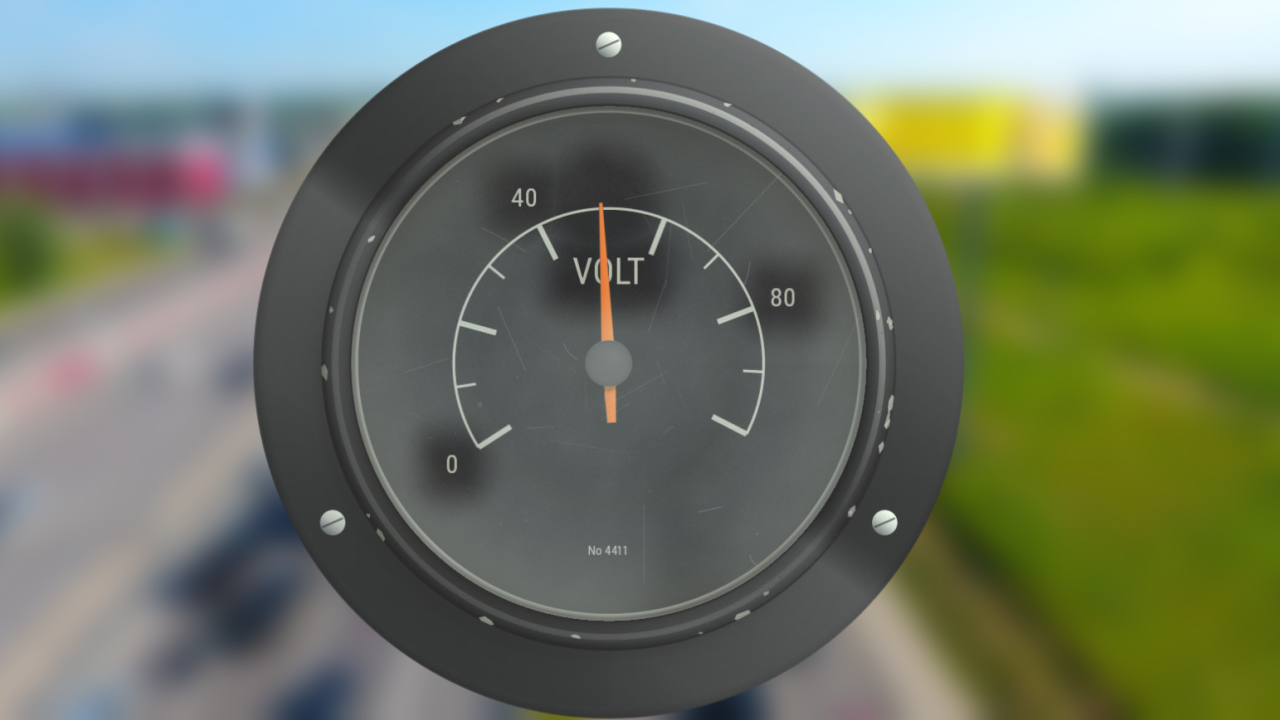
50 V
